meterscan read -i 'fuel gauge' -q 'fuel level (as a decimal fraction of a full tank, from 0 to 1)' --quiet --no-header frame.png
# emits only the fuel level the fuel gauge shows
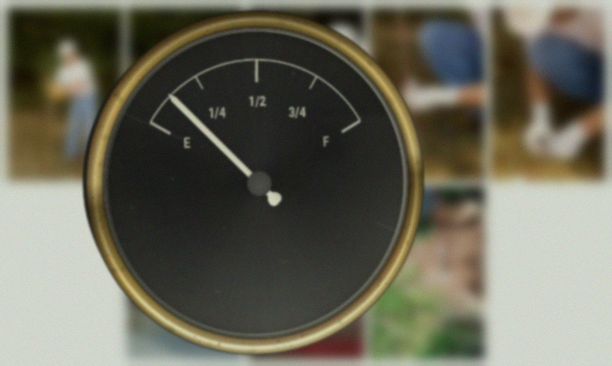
0.125
